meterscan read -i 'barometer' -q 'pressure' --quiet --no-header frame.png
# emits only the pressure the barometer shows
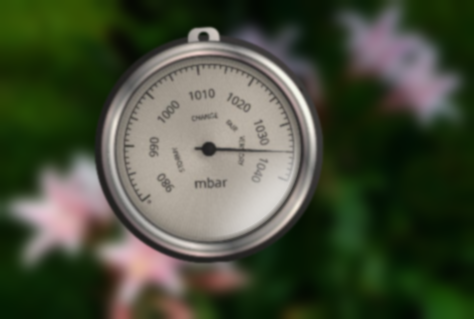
1035 mbar
